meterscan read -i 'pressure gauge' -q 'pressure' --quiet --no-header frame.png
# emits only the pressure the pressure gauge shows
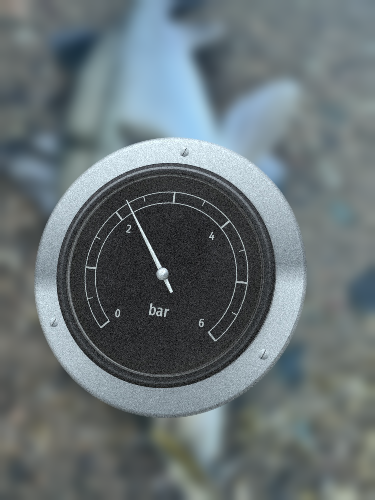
2.25 bar
